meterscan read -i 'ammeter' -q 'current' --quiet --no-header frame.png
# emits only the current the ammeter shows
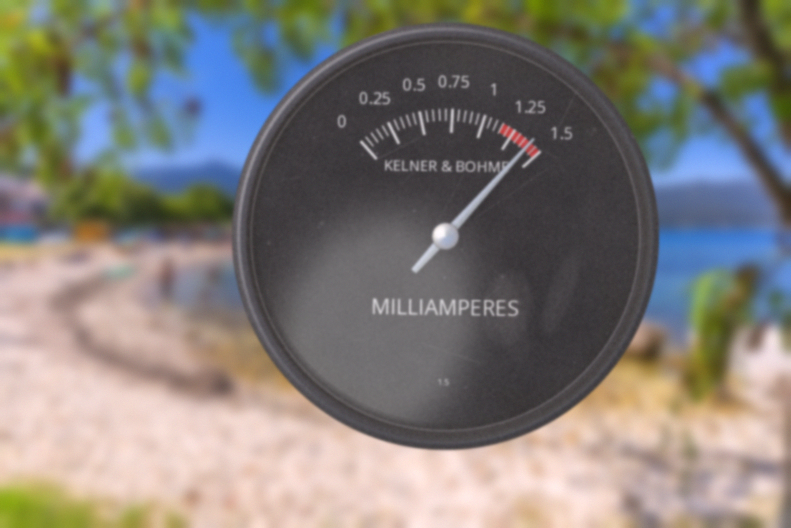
1.4 mA
